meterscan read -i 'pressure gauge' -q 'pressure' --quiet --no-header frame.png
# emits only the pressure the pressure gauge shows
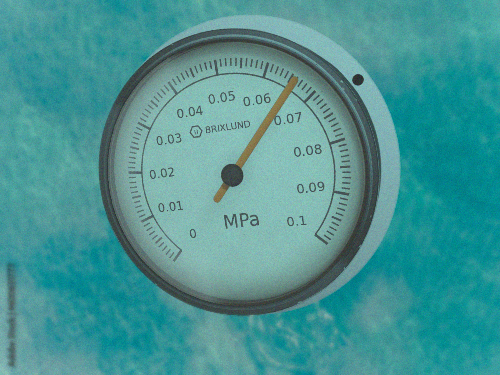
0.066 MPa
